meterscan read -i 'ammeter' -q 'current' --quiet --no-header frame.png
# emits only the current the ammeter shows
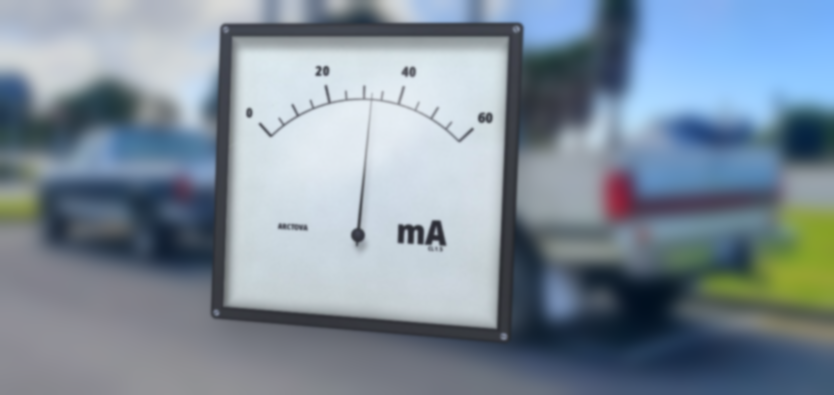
32.5 mA
